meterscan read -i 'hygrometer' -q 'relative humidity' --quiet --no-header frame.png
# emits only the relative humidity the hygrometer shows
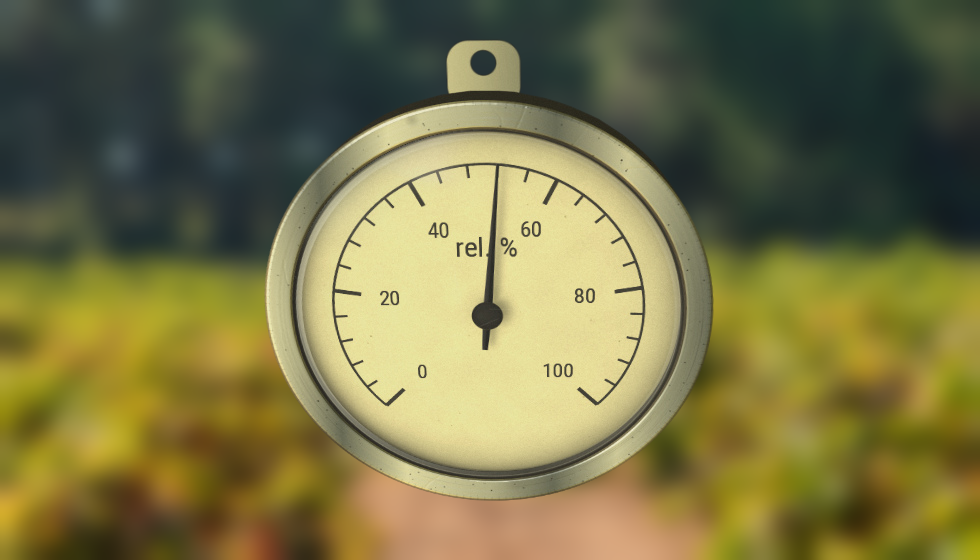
52 %
